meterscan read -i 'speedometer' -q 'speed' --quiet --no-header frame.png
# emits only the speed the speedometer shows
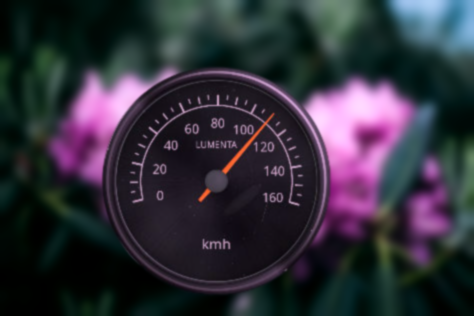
110 km/h
